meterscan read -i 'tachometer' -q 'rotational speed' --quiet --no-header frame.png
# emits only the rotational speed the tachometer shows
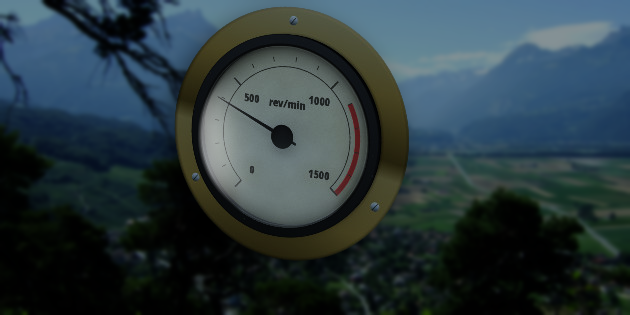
400 rpm
